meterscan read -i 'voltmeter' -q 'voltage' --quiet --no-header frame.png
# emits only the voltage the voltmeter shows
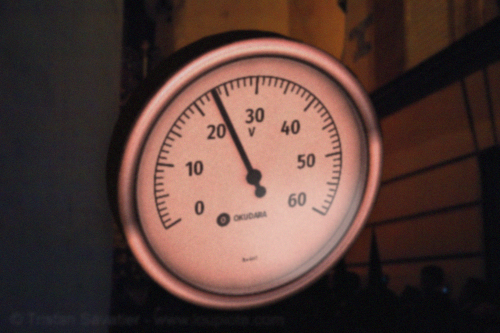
23 V
